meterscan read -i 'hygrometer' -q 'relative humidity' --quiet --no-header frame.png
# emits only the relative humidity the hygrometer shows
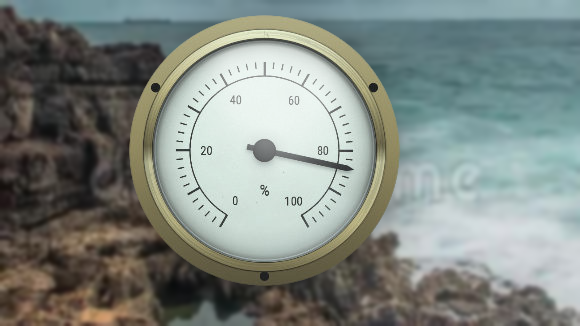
84 %
